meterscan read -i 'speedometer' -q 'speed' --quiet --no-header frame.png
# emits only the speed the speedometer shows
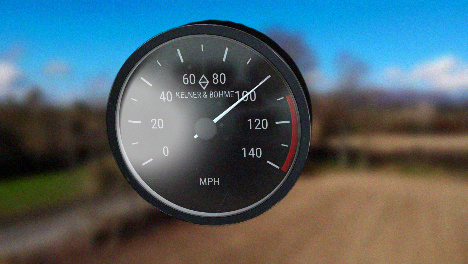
100 mph
